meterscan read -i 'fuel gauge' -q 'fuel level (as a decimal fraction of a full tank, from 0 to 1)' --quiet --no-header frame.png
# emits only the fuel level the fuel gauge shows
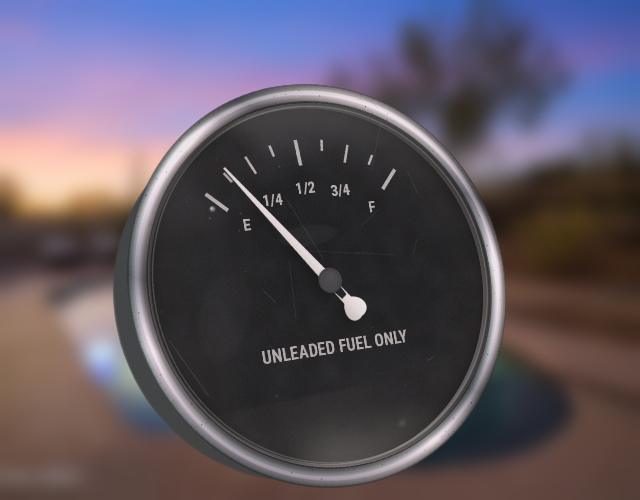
0.125
